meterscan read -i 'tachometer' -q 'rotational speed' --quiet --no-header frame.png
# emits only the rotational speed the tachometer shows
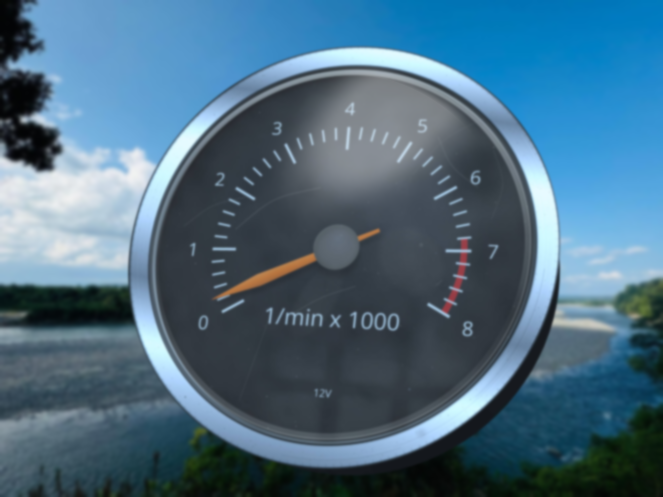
200 rpm
